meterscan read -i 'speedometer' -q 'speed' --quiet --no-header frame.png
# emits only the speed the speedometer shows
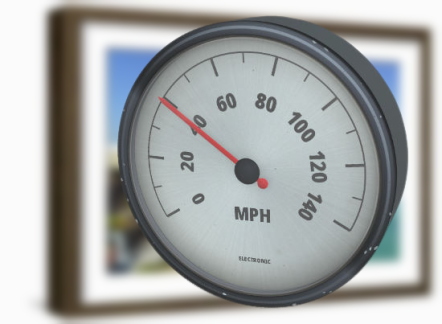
40 mph
